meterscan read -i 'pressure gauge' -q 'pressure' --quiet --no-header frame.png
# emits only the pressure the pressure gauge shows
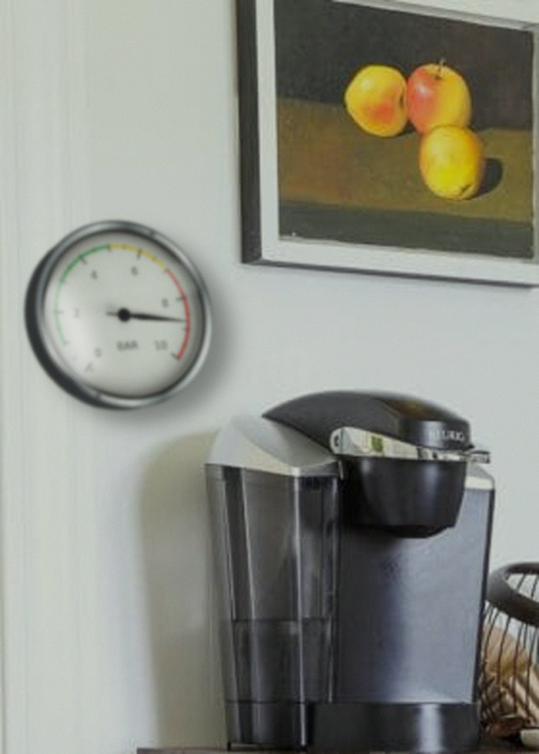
8.75 bar
